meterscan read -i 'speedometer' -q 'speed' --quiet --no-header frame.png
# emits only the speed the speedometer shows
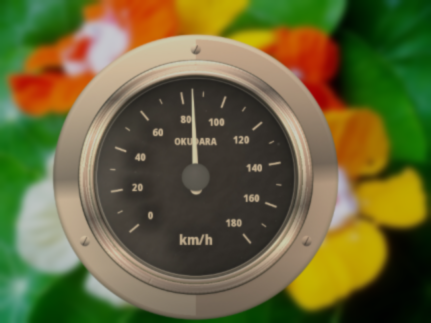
85 km/h
